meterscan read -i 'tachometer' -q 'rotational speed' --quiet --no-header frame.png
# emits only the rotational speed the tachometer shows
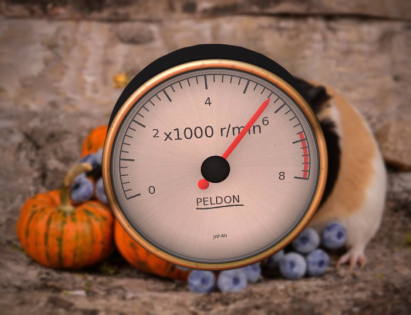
5600 rpm
